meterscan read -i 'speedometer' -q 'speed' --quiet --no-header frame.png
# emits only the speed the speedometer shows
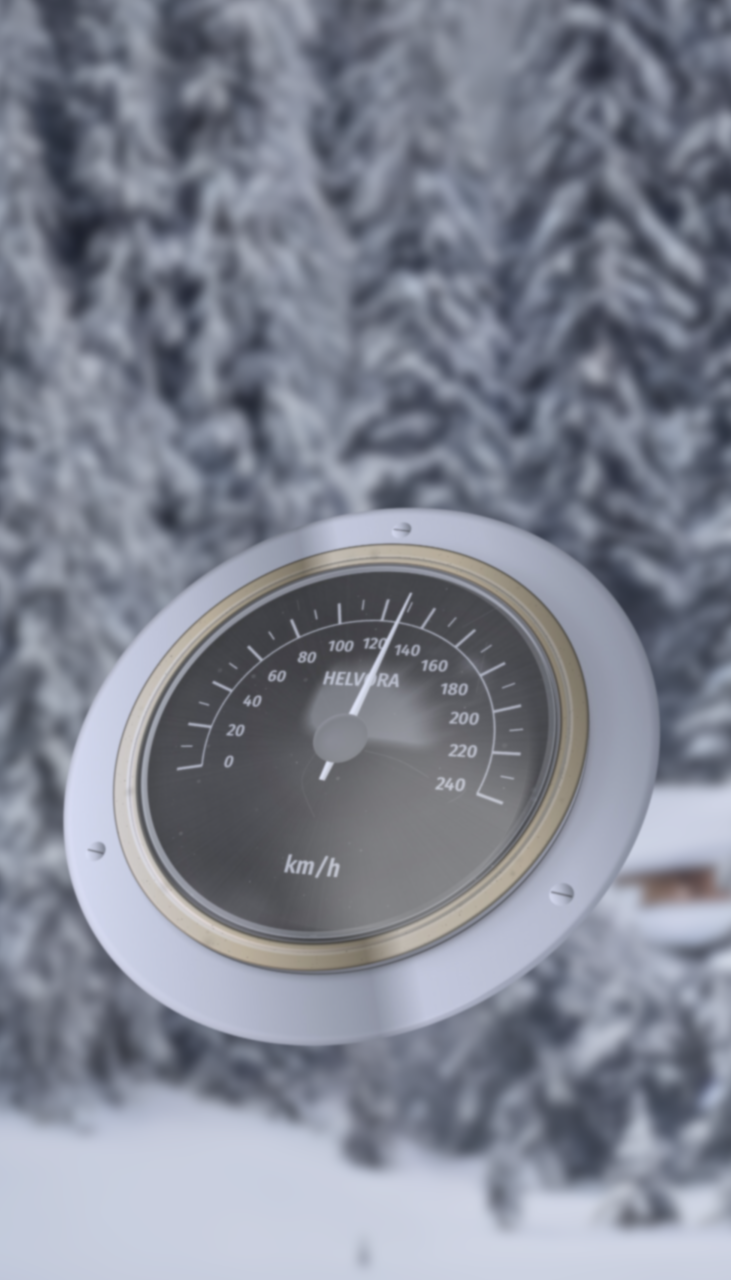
130 km/h
